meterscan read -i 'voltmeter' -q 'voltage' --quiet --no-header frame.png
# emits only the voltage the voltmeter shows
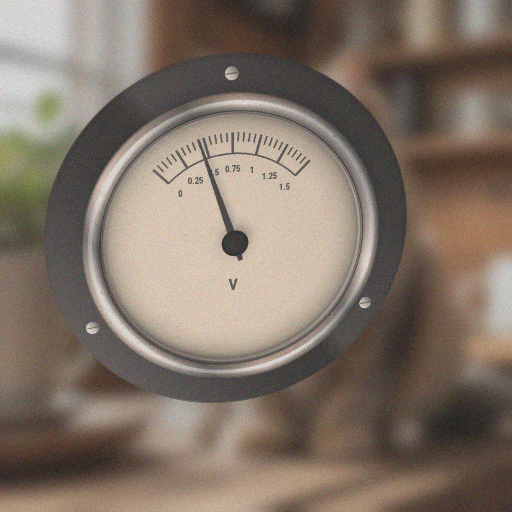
0.45 V
